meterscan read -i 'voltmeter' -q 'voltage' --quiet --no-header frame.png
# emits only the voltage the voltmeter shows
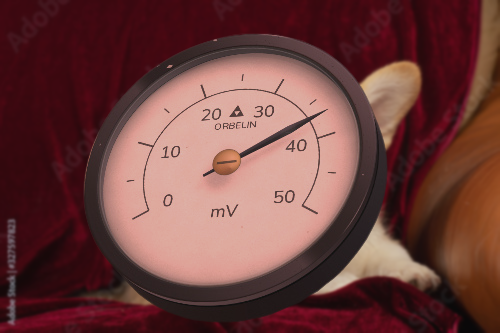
37.5 mV
